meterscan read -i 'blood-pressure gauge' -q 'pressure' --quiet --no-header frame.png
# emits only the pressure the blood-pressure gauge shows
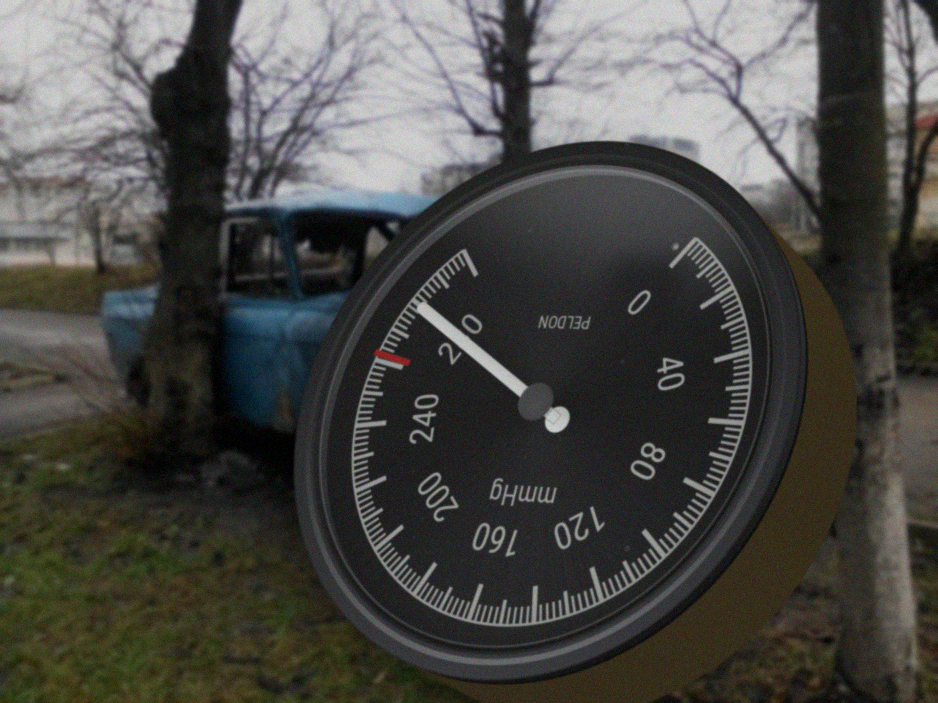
280 mmHg
